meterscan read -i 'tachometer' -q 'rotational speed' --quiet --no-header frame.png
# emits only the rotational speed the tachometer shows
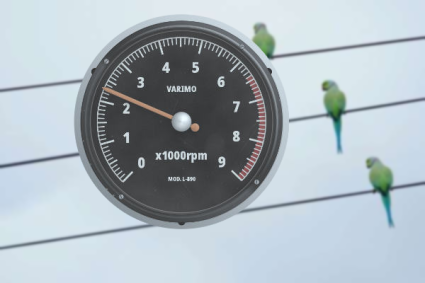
2300 rpm
